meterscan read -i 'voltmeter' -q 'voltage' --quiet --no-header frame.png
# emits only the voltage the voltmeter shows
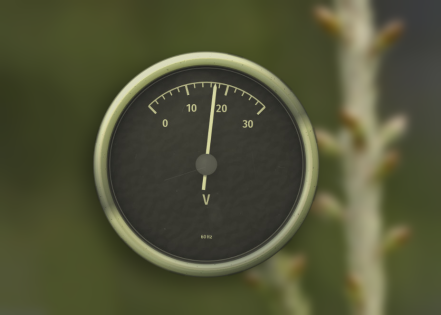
17 V
